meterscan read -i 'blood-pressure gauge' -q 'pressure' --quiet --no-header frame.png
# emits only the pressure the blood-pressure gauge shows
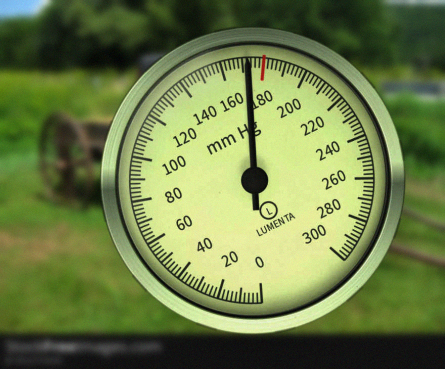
172 mmHg
